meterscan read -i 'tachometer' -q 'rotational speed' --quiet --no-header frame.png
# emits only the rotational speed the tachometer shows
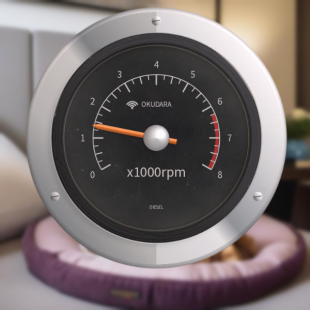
1375 rpm
